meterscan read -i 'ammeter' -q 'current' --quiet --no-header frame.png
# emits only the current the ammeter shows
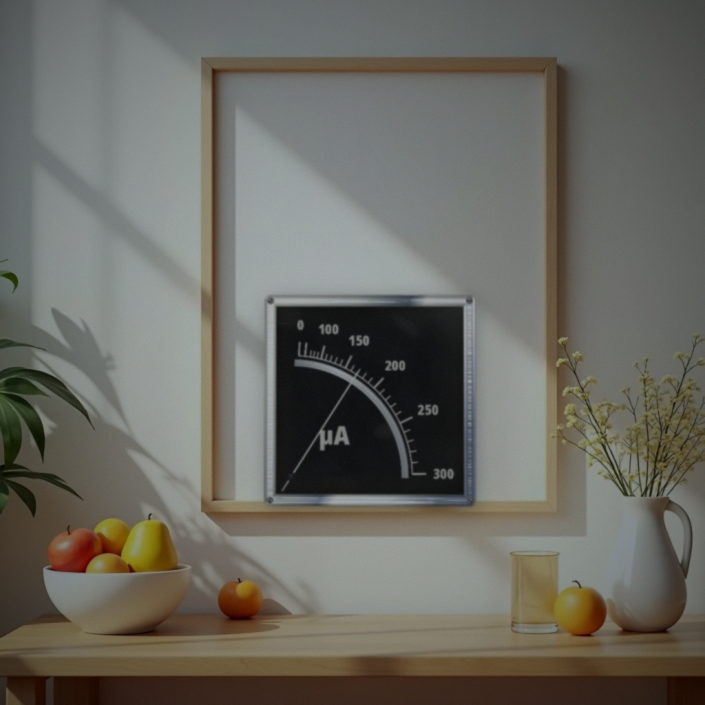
170 µA
